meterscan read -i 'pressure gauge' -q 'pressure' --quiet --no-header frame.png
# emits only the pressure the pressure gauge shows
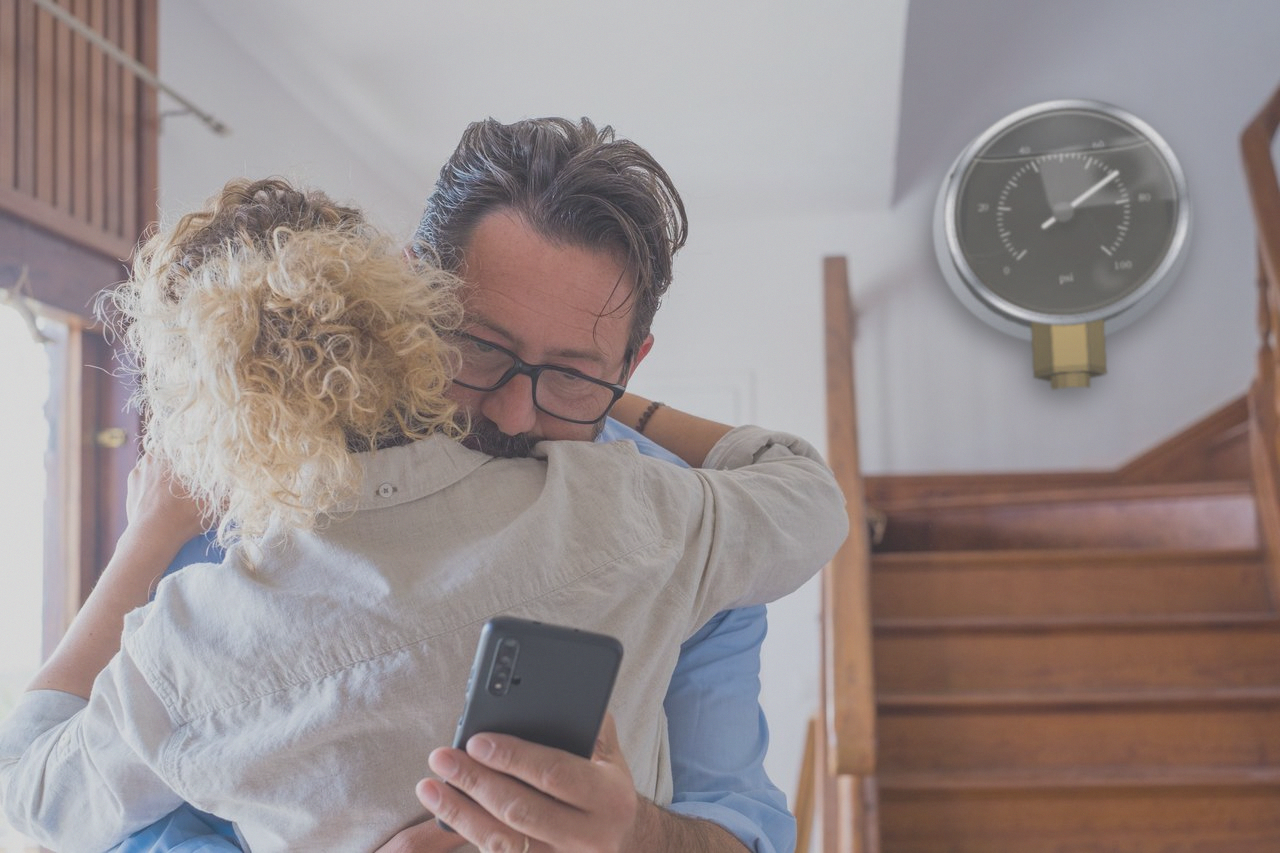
70 psi
